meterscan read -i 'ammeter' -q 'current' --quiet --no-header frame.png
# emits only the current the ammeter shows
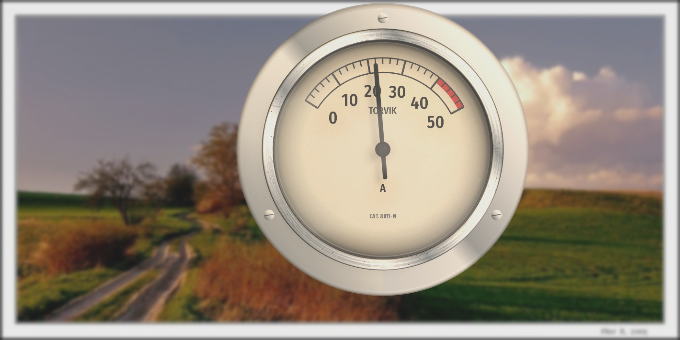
22 A
